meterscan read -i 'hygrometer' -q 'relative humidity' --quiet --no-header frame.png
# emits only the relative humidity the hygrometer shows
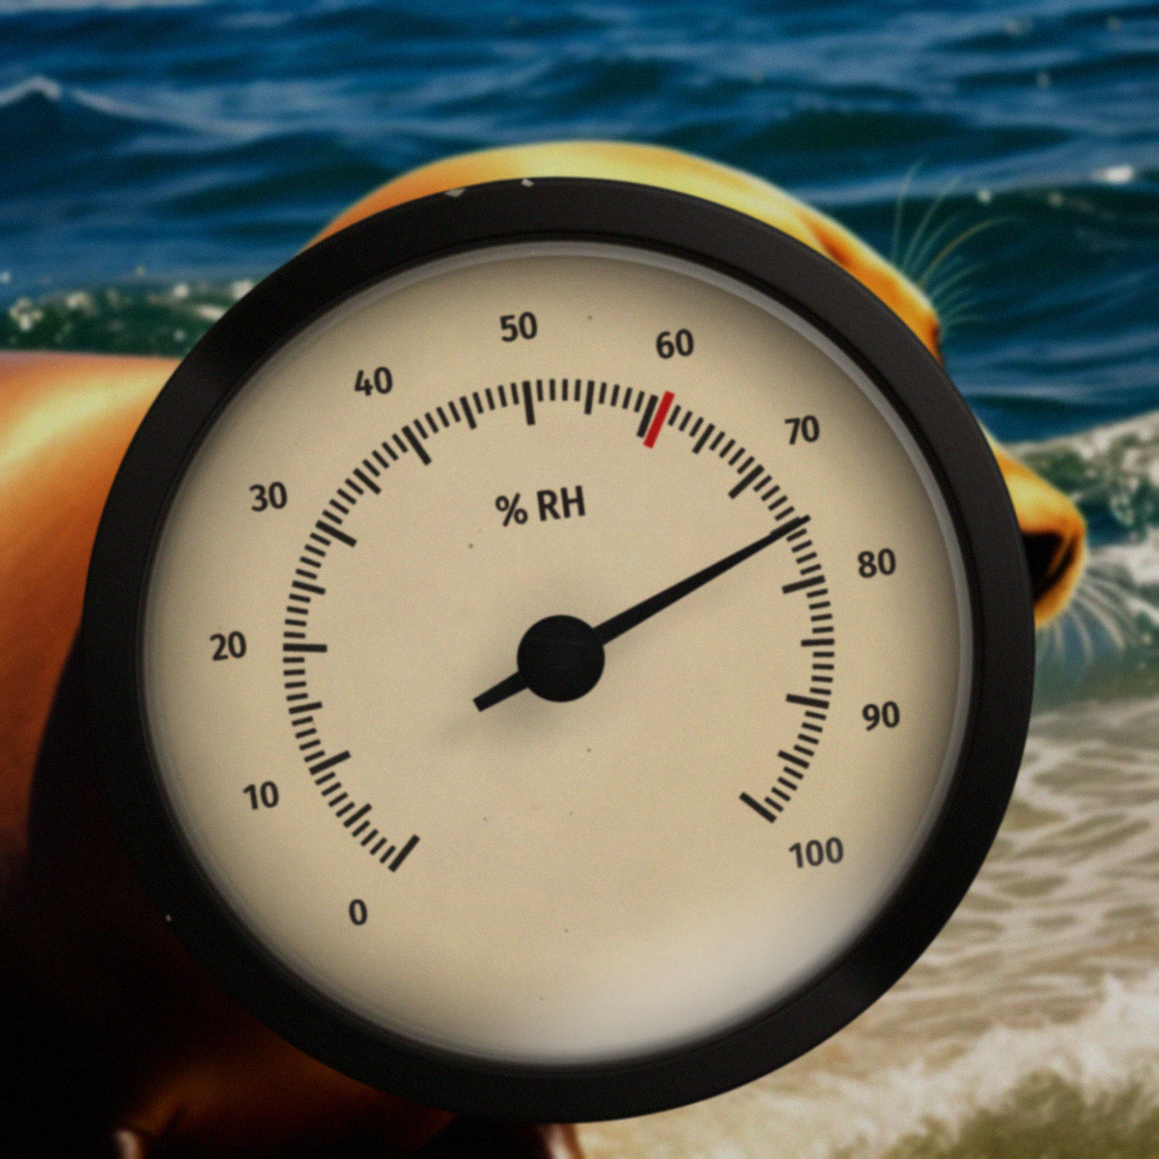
75 %
